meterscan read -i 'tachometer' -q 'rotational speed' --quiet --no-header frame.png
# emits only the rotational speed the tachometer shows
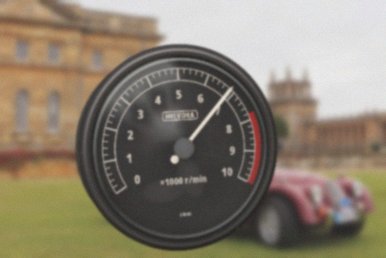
6800 rpm
